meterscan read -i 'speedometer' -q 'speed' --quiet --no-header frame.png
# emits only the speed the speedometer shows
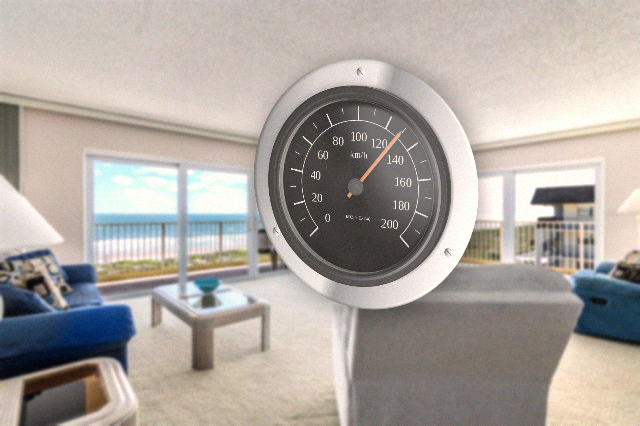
130 km/h
